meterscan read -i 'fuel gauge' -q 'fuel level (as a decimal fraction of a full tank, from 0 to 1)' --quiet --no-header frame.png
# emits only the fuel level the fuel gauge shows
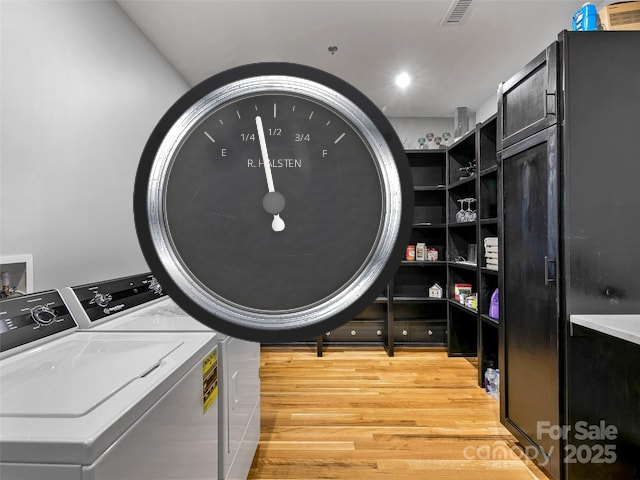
0.375
